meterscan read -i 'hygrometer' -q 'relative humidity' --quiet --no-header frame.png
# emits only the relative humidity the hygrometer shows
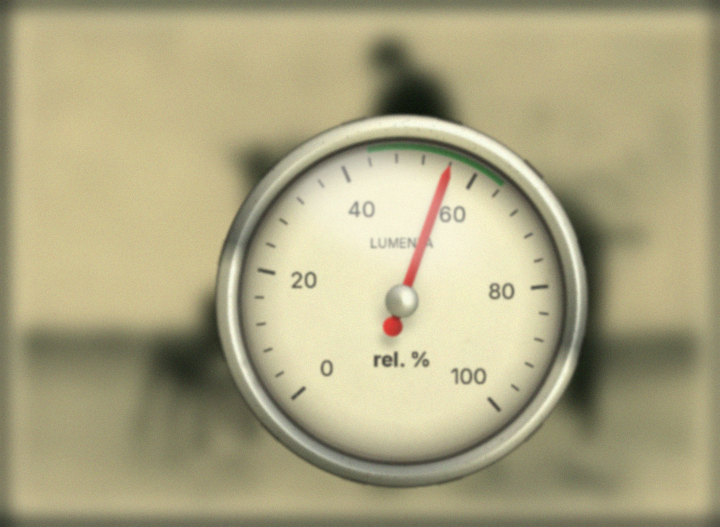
56 %
